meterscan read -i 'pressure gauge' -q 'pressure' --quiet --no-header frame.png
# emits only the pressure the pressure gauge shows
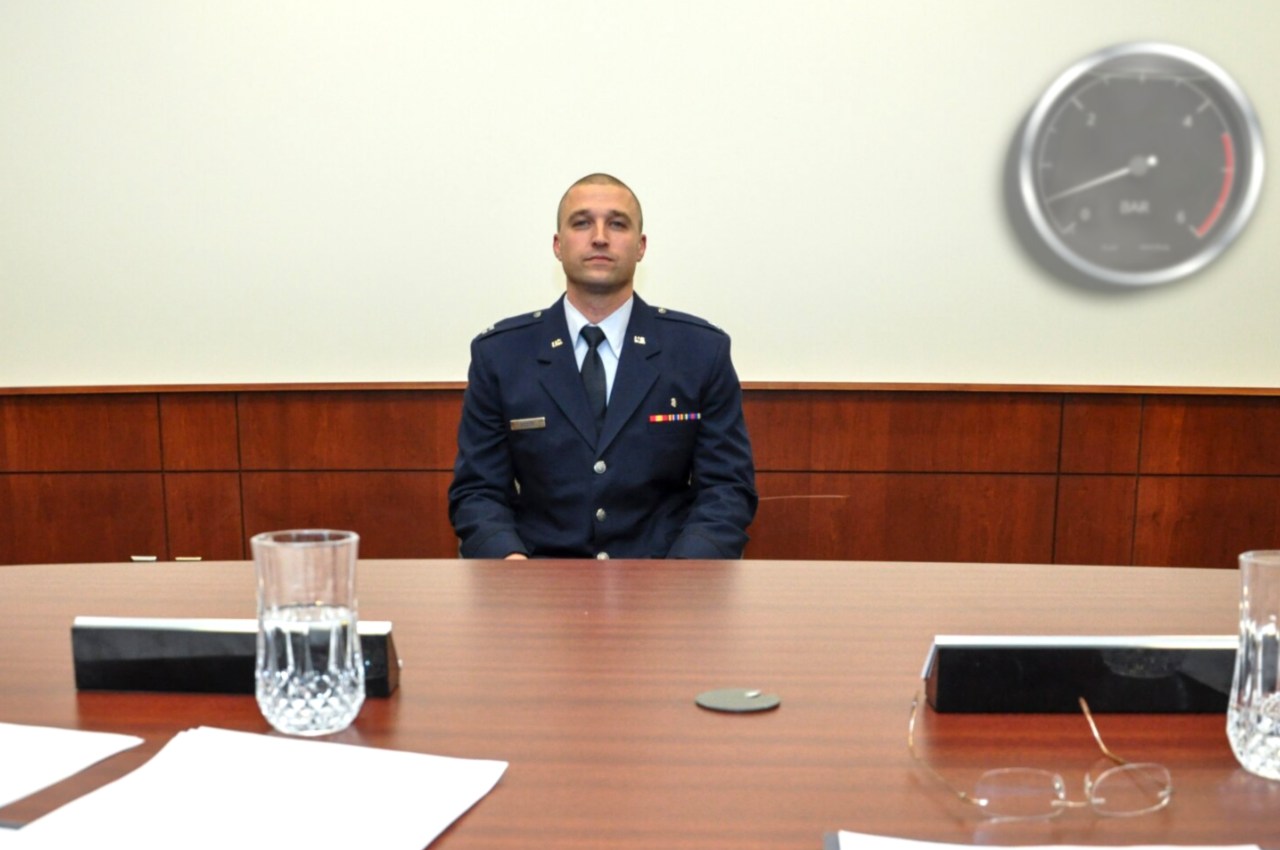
0.5 bar
